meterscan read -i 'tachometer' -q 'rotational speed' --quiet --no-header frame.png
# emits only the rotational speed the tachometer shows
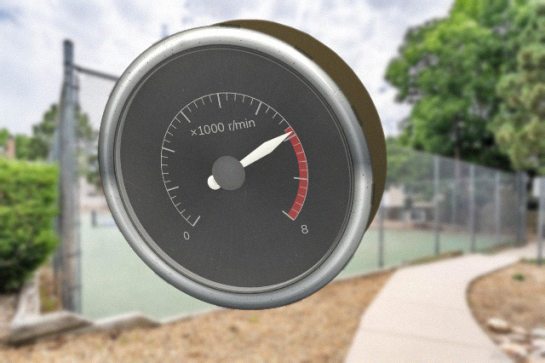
5900 rpm
